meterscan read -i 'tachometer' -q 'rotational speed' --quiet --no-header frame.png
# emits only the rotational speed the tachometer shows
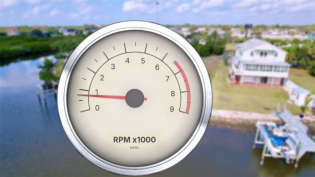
750 rpm
